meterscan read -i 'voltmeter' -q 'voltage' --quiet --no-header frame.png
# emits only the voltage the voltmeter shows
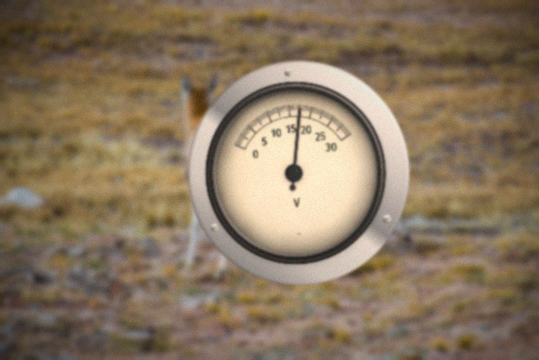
17.5 V
